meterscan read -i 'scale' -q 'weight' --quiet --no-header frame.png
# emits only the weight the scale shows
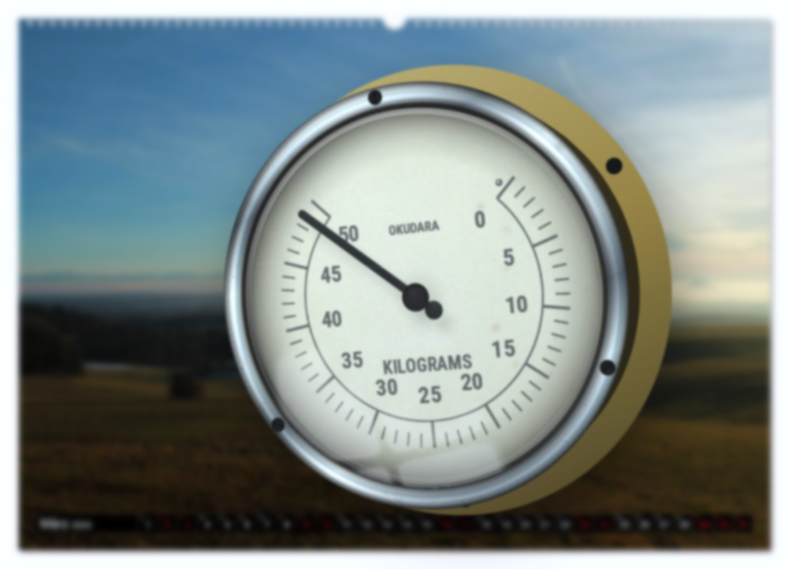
49 kg
